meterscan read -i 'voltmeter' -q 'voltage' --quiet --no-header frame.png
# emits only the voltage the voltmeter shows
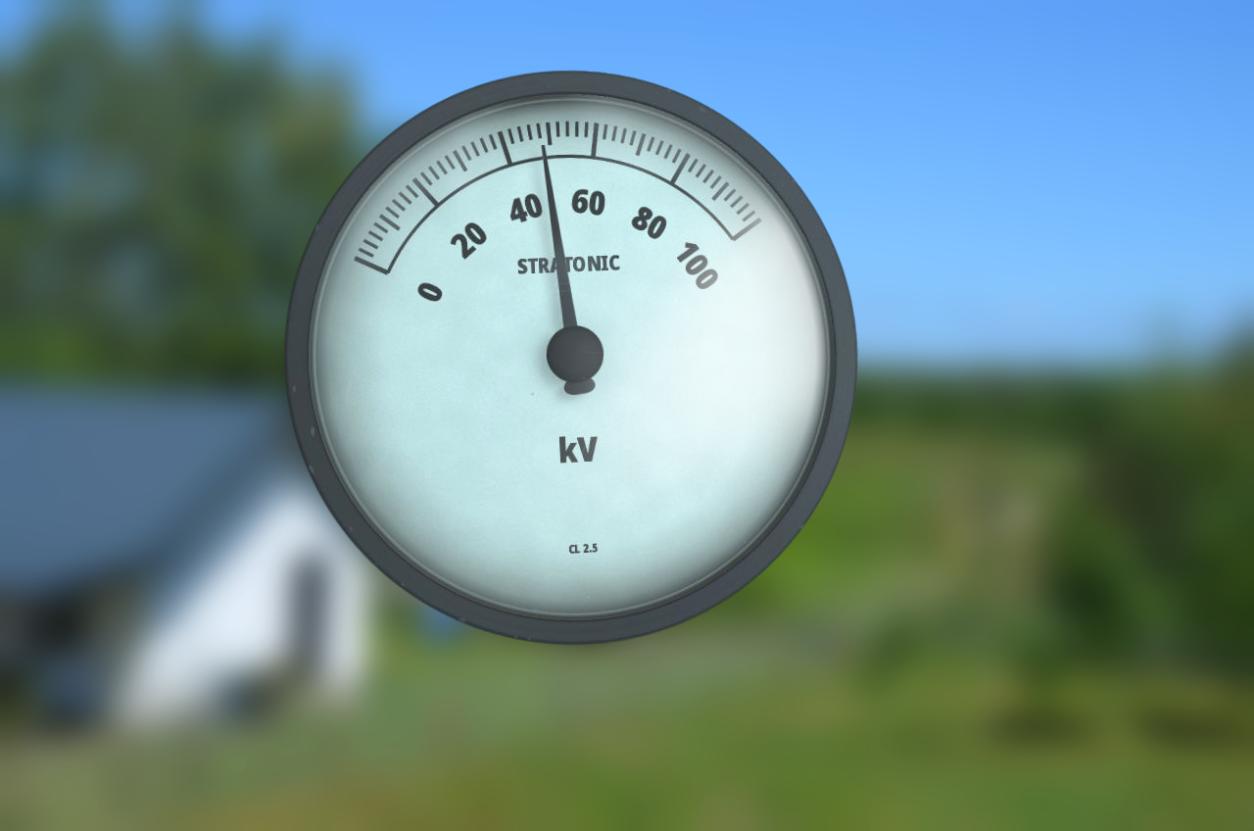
48 kV
